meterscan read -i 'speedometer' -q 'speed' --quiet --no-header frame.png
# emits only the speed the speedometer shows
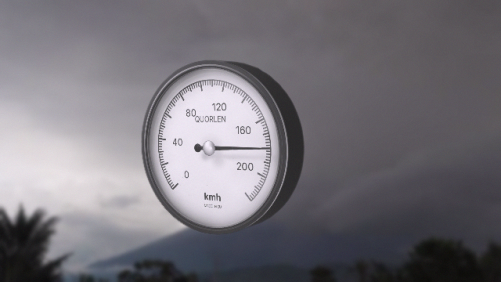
180 km/h
